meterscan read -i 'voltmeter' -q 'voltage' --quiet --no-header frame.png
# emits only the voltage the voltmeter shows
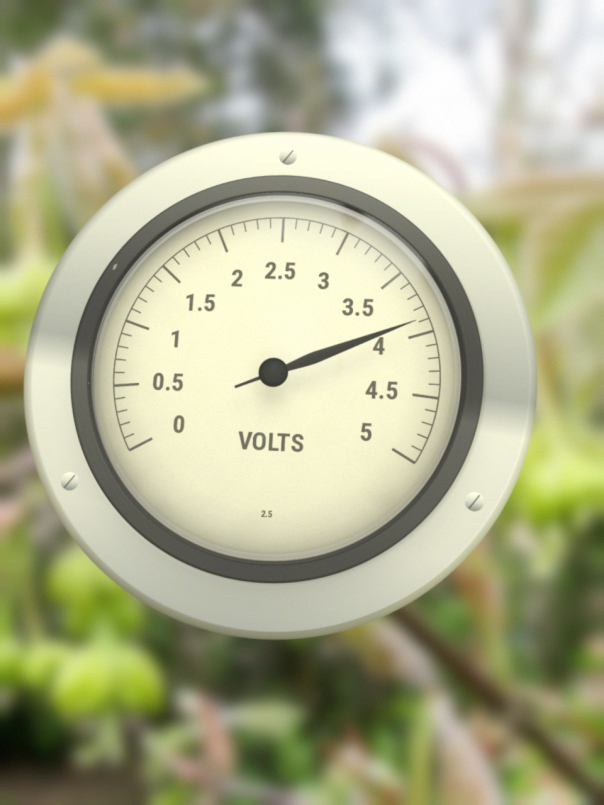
3.9 V
